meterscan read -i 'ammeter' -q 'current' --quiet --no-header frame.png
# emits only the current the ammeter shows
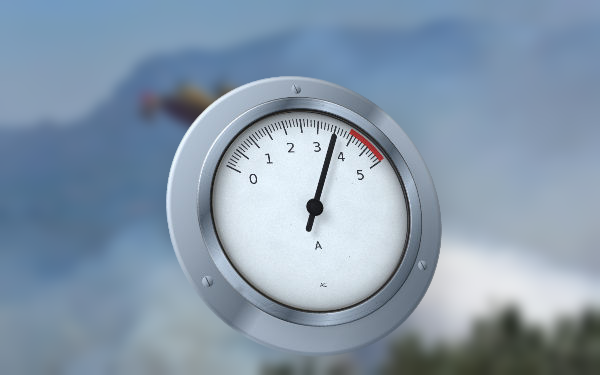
3.5 A
